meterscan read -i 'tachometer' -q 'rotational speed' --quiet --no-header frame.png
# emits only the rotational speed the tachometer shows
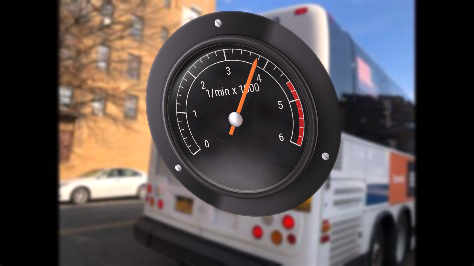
3800 rpm
